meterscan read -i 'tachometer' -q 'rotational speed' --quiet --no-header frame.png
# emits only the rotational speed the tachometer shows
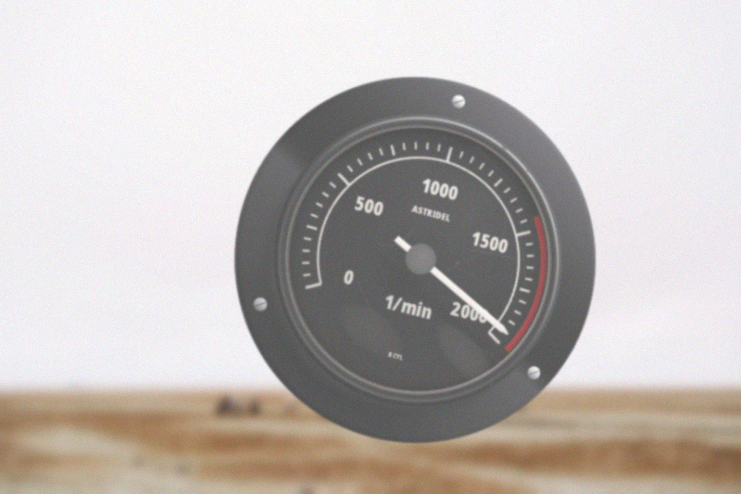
1950 rpm
